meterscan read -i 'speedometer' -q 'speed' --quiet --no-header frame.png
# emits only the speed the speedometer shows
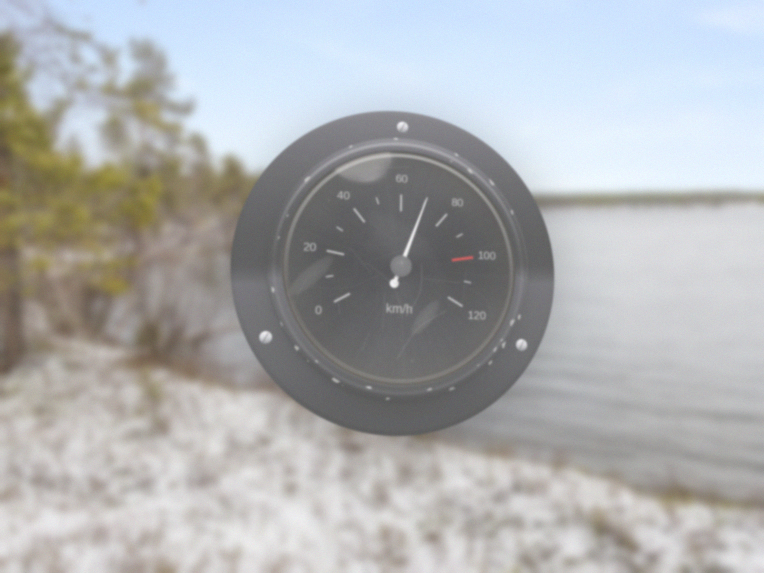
70 km/h
